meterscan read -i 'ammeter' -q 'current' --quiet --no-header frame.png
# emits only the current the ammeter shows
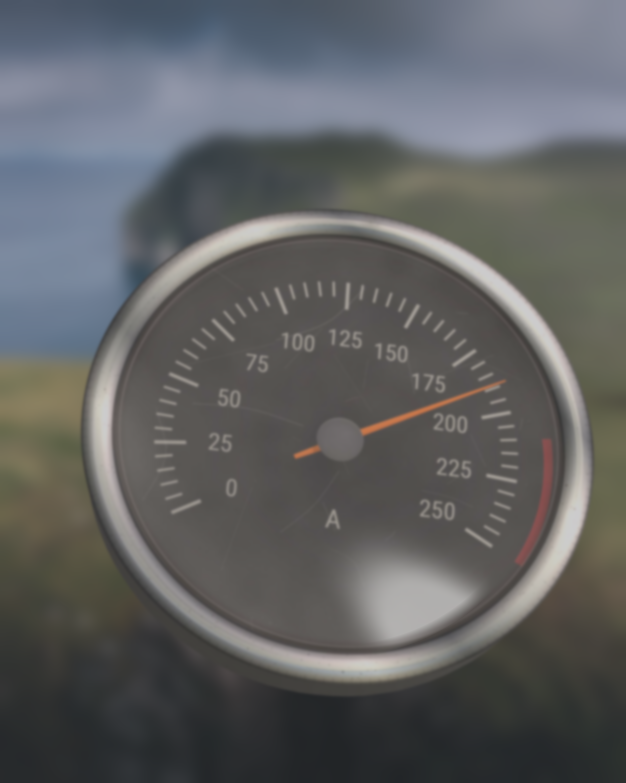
190 A
